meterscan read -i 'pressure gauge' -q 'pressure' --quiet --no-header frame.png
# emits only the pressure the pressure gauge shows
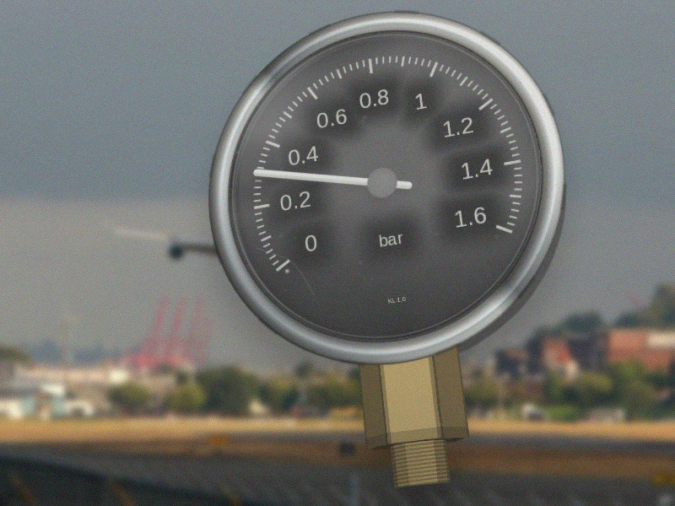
0.3 bar
